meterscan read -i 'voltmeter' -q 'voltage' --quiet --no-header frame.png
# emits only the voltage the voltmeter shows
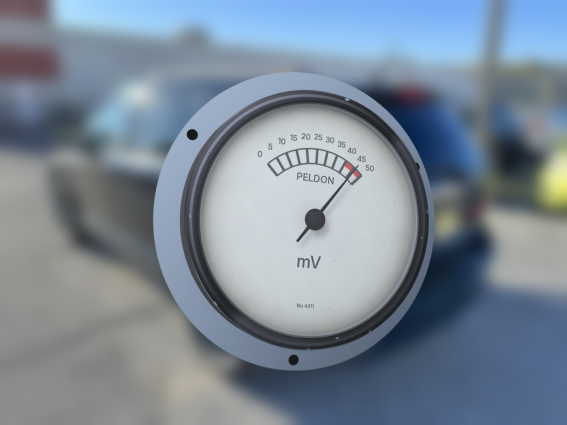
45 mV
